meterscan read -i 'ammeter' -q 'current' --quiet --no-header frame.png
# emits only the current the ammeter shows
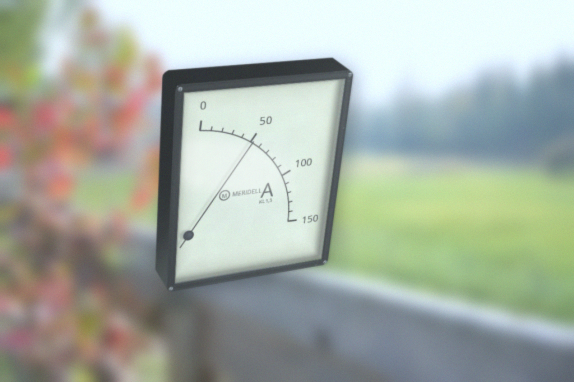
50 A
